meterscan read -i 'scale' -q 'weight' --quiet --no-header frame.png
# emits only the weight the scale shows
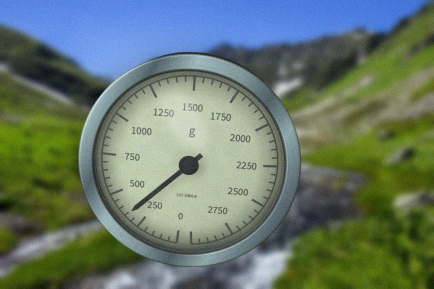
350 g
